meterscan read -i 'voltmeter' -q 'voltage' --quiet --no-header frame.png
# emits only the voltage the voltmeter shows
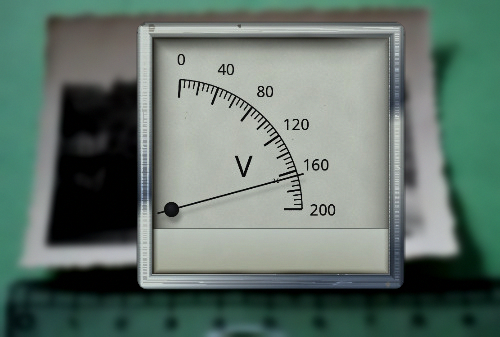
165 V
